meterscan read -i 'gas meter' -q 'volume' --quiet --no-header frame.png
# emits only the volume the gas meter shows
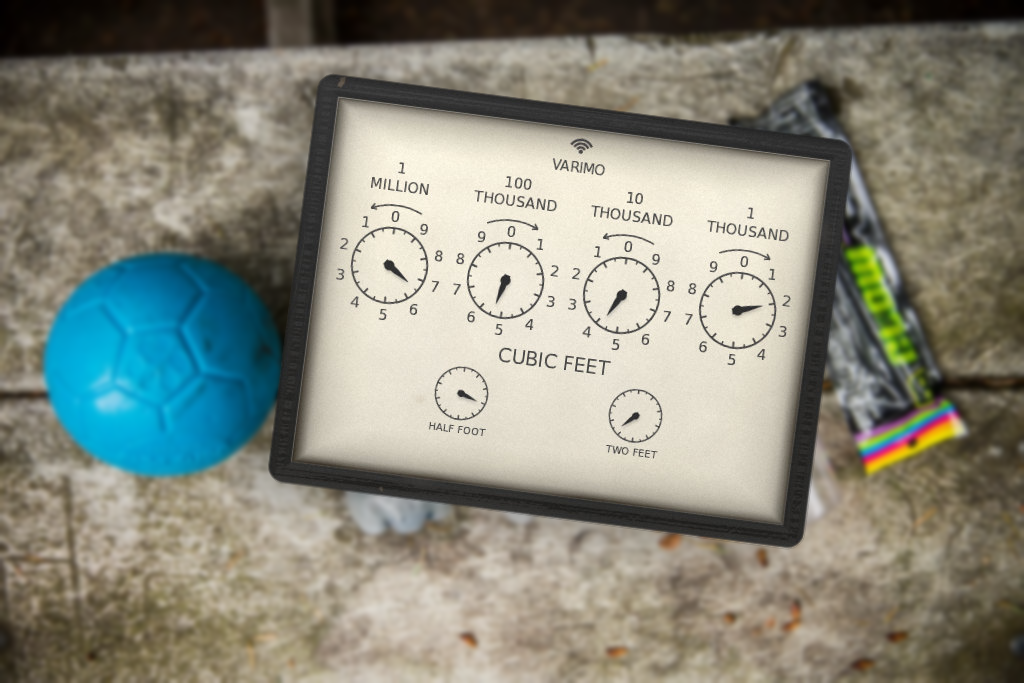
654200 ft³
